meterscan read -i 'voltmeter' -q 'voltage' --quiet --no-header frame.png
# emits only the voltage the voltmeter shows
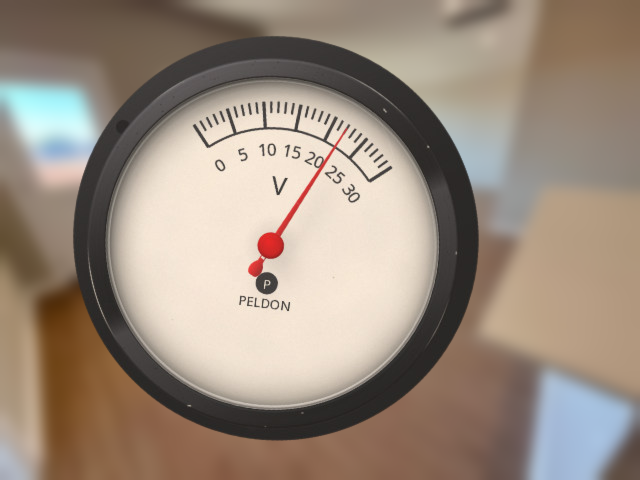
22 V
